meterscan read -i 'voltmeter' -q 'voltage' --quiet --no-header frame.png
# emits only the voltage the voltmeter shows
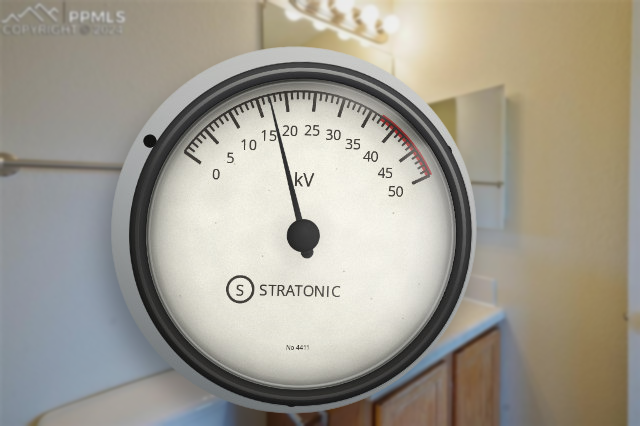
17 kV
